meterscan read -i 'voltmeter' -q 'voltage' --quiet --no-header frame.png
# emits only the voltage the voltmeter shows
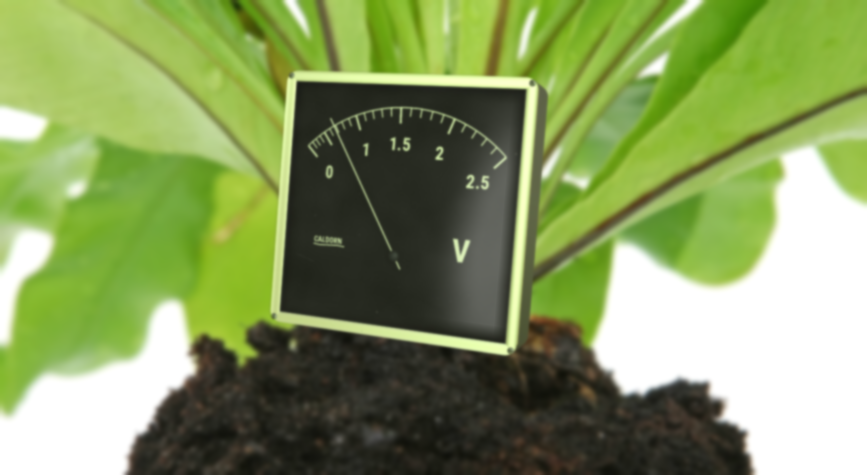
0.7 V
